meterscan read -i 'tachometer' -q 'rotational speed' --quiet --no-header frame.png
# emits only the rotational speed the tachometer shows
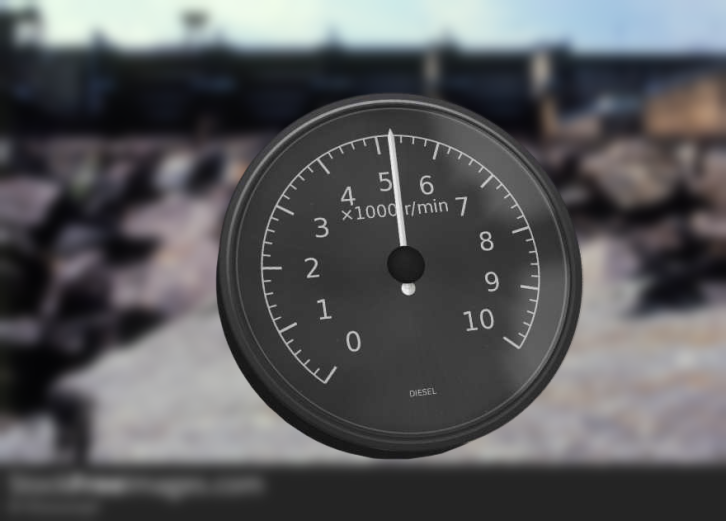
5200 rpm
